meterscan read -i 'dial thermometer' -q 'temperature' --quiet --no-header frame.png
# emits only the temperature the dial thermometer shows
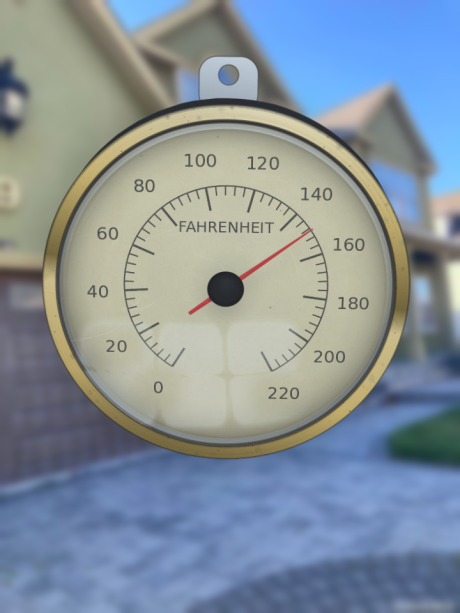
148 °F
